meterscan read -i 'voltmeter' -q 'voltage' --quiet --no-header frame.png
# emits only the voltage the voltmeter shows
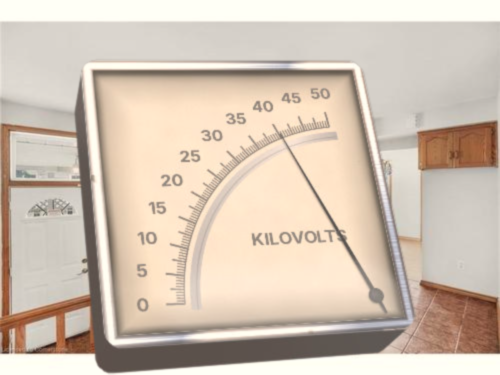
40 kV
